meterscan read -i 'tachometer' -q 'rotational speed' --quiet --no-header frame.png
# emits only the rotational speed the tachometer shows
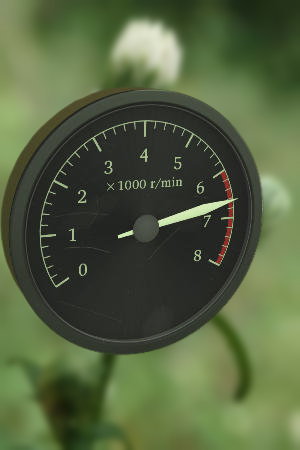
6600 rpm
